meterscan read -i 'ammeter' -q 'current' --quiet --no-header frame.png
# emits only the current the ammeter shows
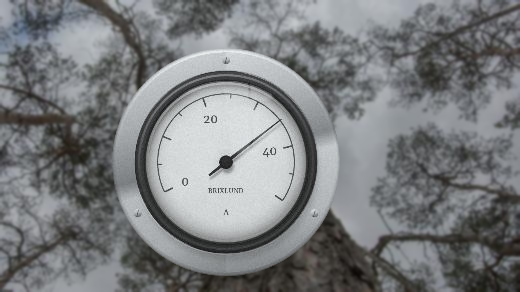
35 A
